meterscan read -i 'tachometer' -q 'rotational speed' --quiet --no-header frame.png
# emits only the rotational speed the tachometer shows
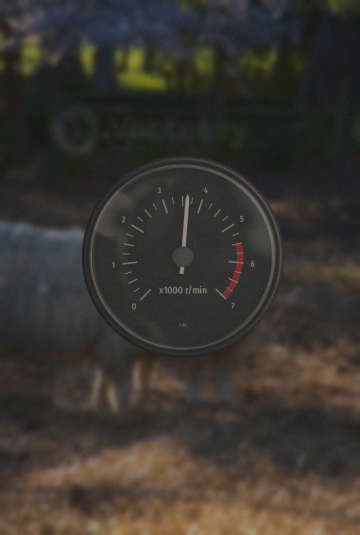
3625 rpm
